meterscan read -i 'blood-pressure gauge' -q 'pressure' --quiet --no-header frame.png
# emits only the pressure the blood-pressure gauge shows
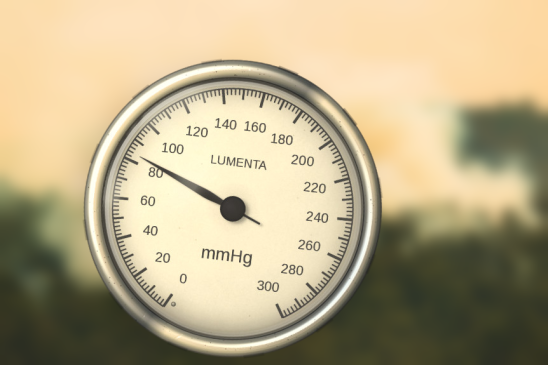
84 mmHg
